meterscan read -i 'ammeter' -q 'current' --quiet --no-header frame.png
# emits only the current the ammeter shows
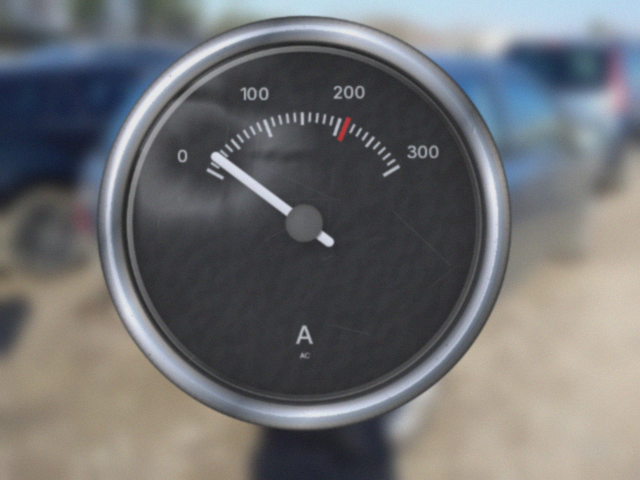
20 A
